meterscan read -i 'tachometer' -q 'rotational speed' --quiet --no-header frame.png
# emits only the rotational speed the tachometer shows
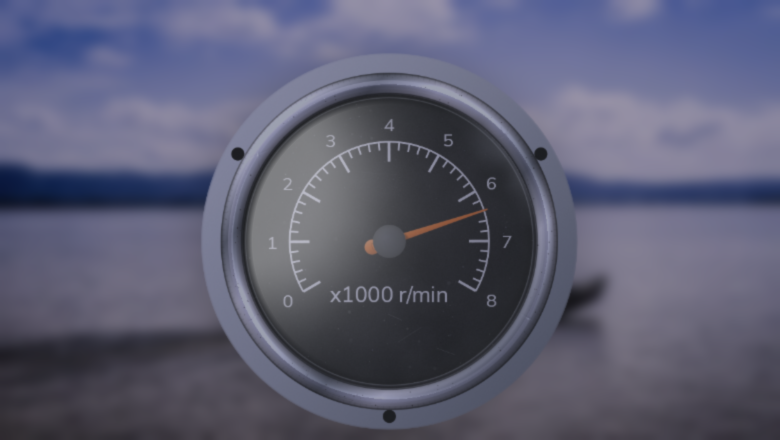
6400 rpm
